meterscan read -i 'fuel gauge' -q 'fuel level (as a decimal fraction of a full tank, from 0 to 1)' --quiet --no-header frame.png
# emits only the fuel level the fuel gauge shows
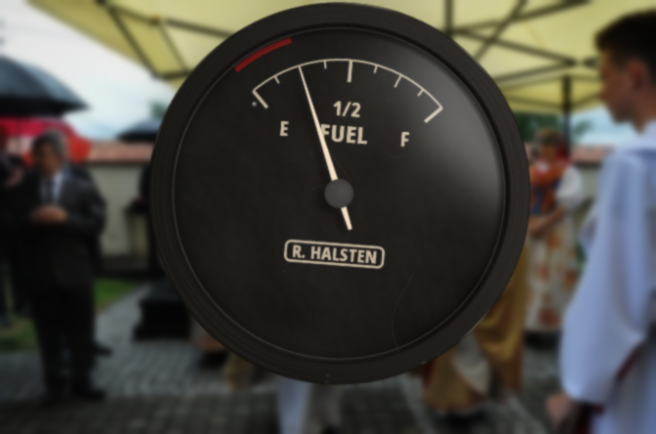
0.25
